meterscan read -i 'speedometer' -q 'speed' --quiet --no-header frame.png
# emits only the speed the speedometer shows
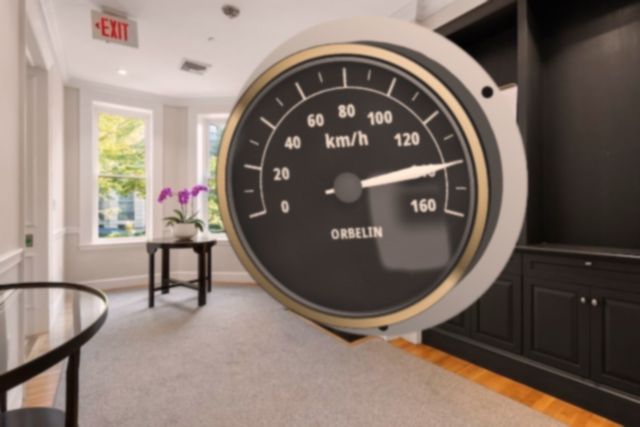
140 km/h
